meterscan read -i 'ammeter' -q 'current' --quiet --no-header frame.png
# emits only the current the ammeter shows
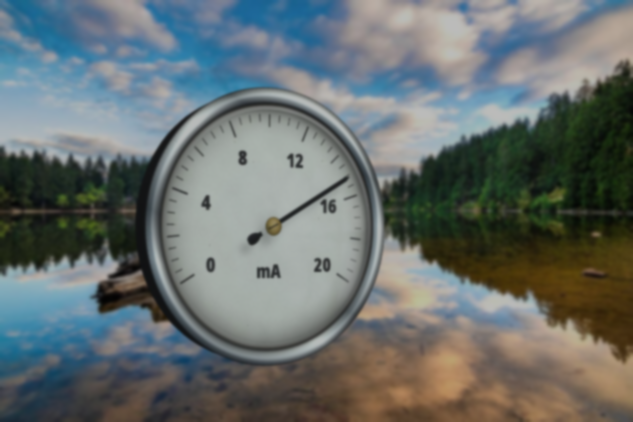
15 mA
